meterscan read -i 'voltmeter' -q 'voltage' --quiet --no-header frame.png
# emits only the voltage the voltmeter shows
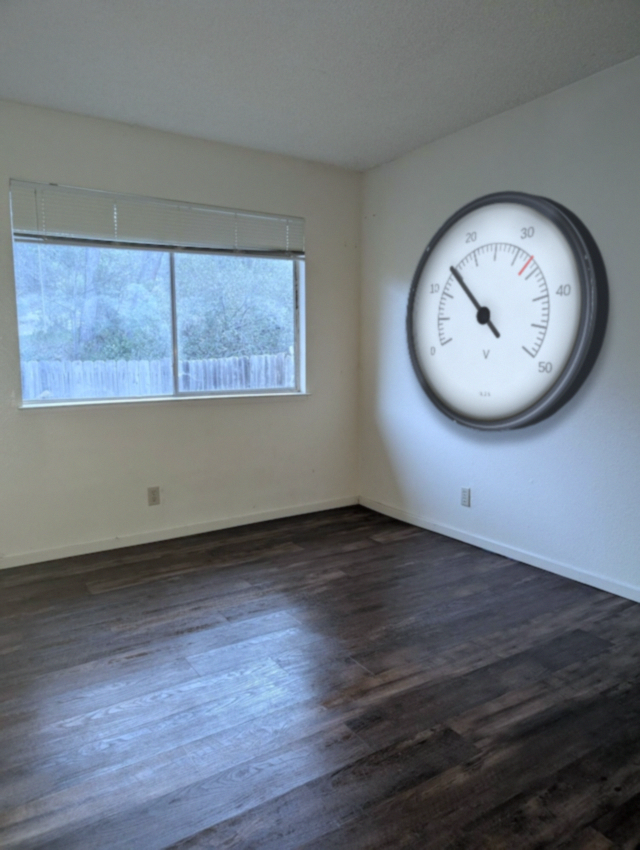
15 V
